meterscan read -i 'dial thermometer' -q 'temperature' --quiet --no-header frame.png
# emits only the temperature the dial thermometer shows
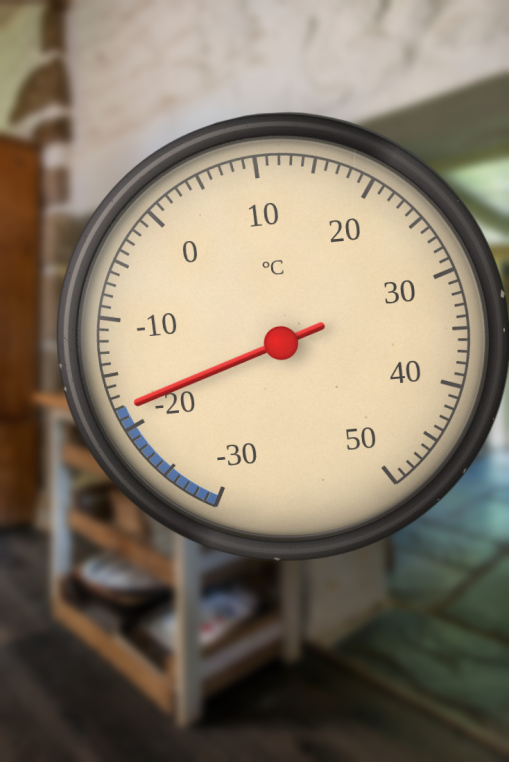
-18 °C
